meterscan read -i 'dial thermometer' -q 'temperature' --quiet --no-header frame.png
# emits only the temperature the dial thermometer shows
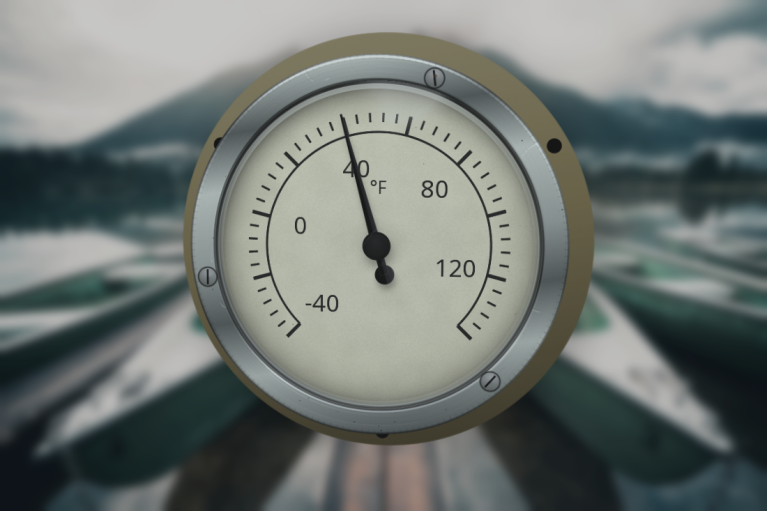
40 °F
